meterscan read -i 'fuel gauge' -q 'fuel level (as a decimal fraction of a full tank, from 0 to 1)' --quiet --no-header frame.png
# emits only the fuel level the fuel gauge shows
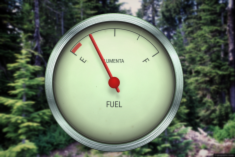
0.25
